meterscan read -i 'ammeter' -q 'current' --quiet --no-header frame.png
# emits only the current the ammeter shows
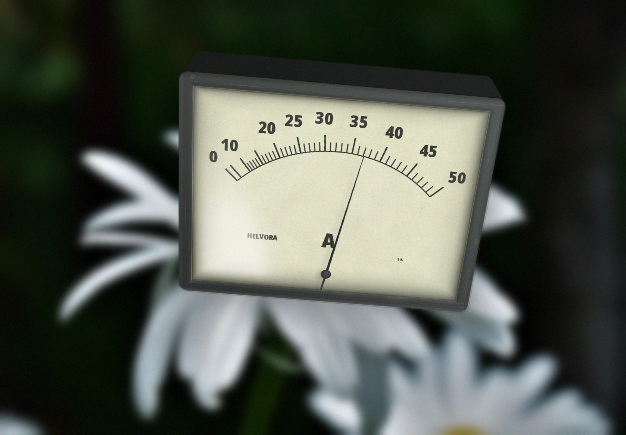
37 A
